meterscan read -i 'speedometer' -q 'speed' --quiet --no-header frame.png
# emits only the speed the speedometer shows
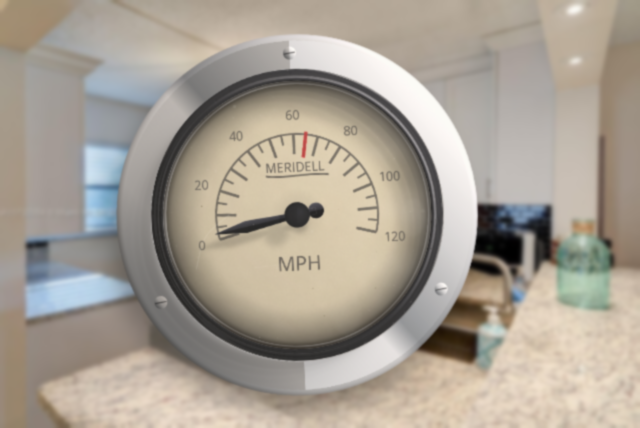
2.5 mph
